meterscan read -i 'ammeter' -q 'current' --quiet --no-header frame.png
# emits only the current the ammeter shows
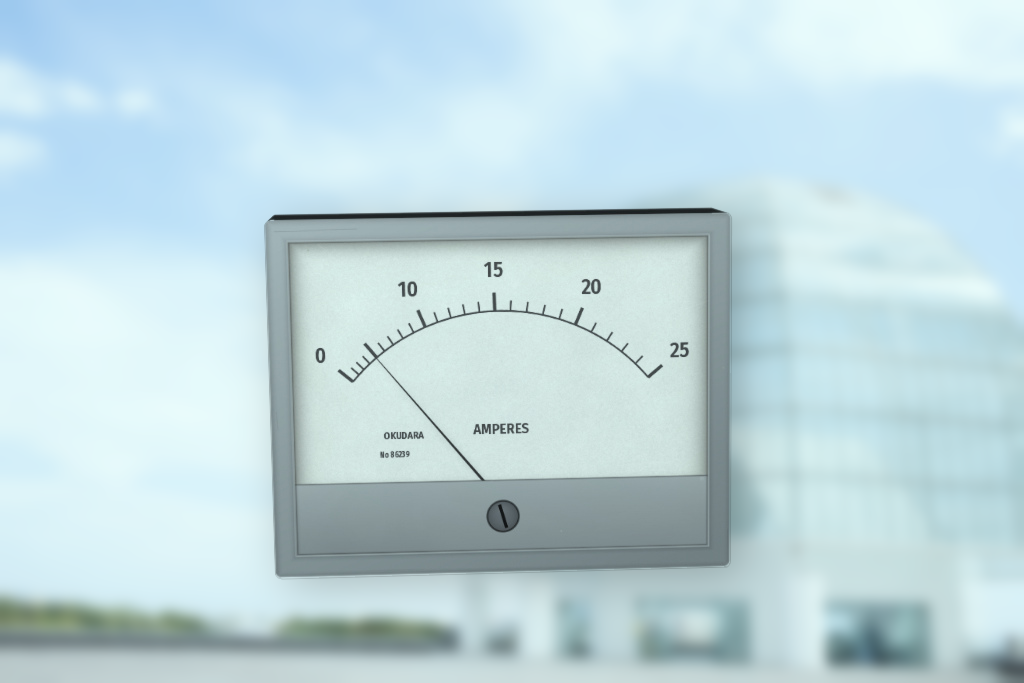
5 A
